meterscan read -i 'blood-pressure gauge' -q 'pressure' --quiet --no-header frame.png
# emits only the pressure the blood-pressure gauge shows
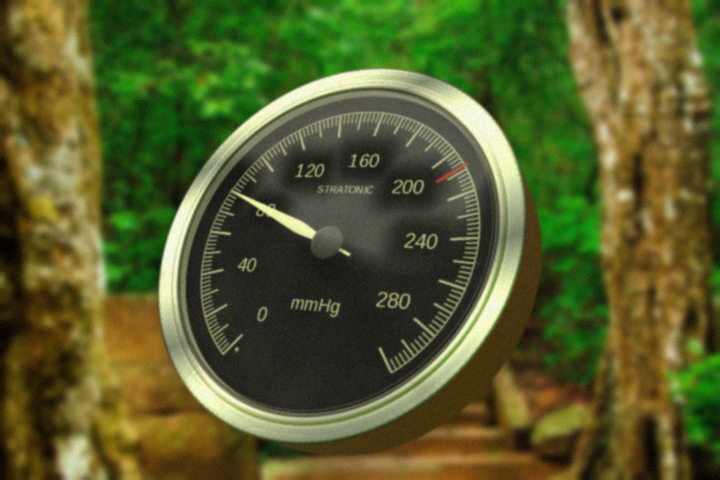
80 mmHg
